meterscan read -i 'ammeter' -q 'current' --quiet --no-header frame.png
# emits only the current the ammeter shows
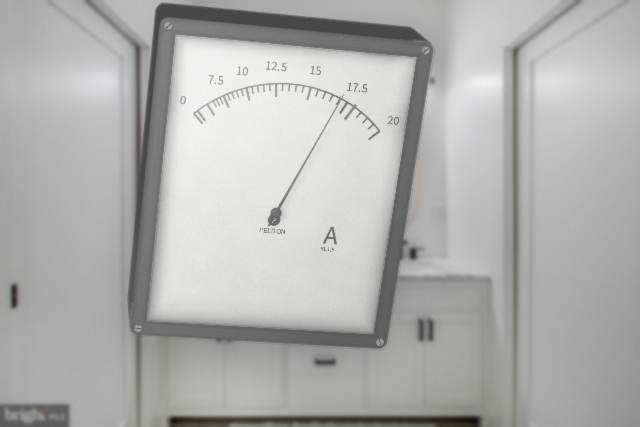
17 A
